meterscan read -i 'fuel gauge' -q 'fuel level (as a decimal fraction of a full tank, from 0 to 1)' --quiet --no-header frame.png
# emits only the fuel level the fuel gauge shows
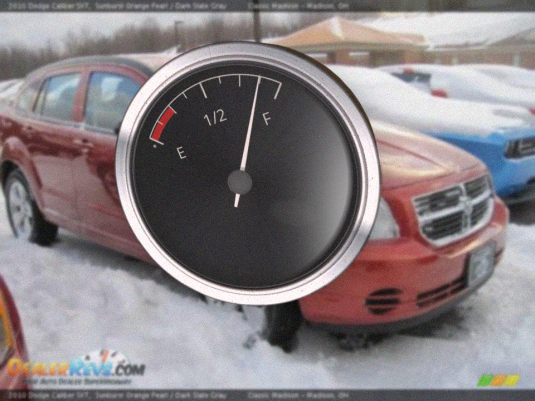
0.875
